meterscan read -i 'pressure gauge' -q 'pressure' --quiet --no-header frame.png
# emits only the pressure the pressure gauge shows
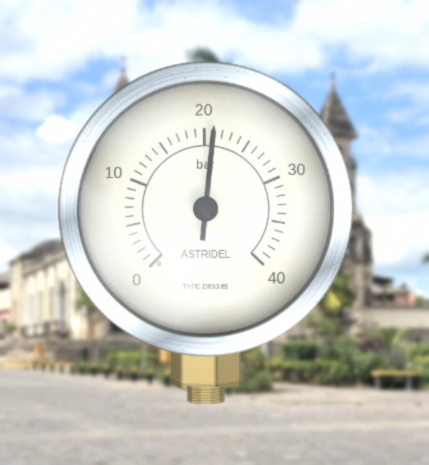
21 bar
